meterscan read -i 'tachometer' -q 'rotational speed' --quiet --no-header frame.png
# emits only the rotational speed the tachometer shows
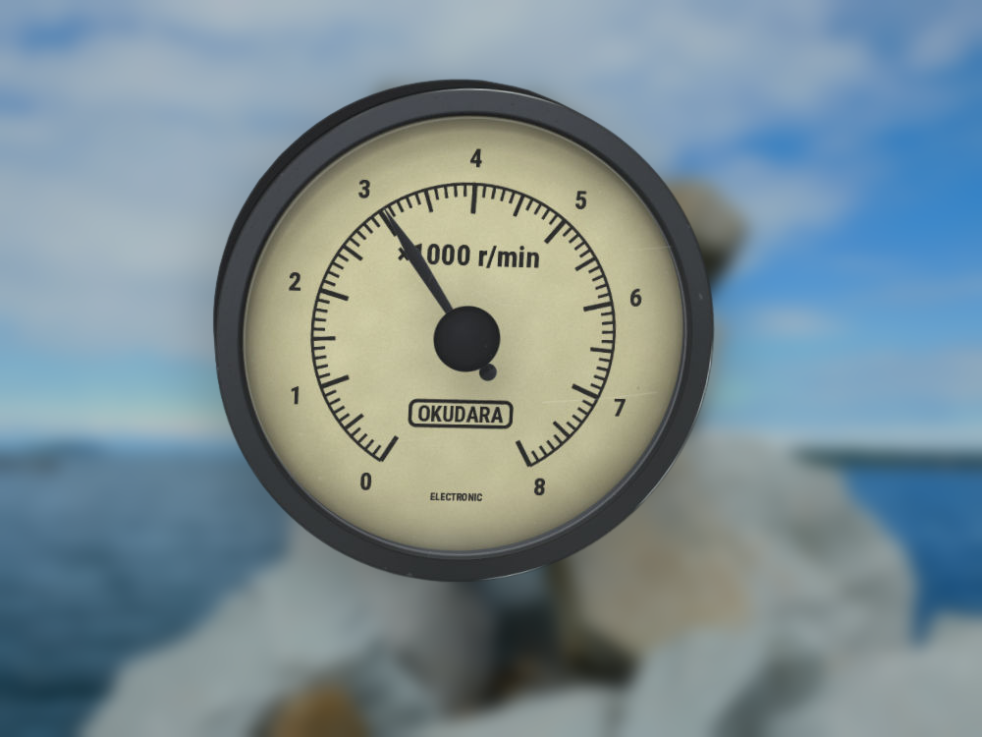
3050 rpm
